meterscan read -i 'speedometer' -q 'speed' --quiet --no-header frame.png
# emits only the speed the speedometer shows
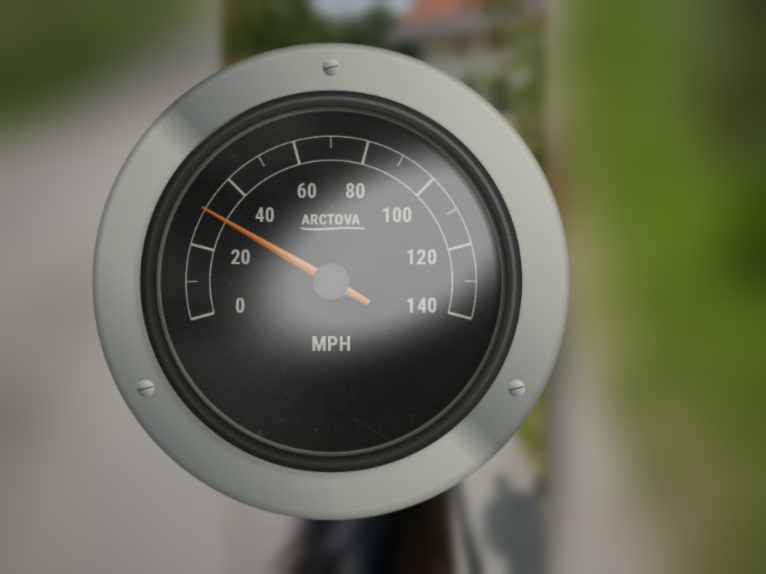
30 mph
